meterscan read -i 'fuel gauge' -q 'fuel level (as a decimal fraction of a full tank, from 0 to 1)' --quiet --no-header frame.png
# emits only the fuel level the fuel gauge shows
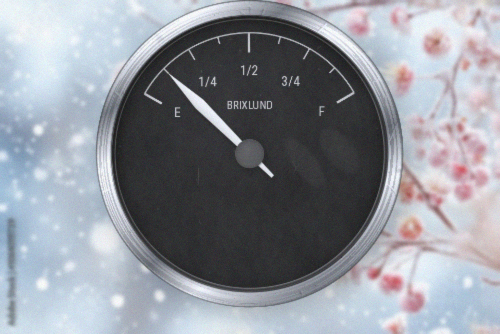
0.125
